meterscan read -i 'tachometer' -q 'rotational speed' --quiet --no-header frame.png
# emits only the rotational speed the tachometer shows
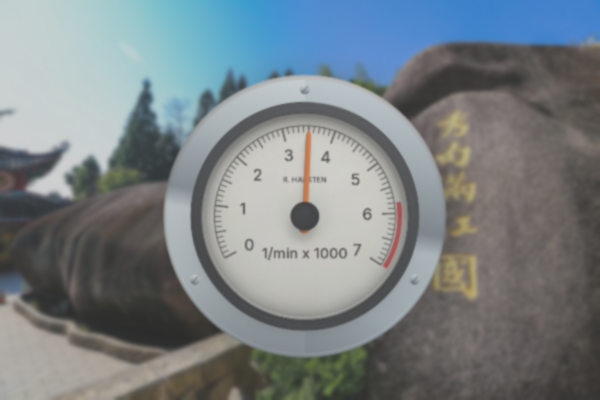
3500 rpm
